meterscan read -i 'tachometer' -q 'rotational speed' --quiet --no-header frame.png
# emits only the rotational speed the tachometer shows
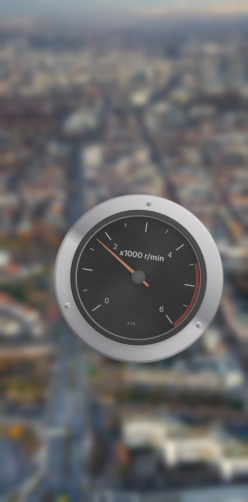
1750 rpm
